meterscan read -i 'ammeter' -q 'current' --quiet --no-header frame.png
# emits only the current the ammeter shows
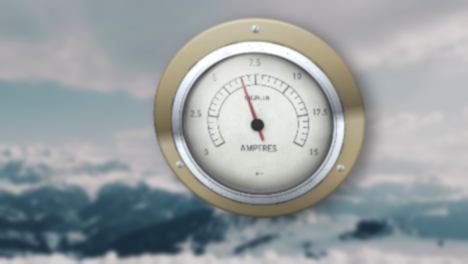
6.5 A
